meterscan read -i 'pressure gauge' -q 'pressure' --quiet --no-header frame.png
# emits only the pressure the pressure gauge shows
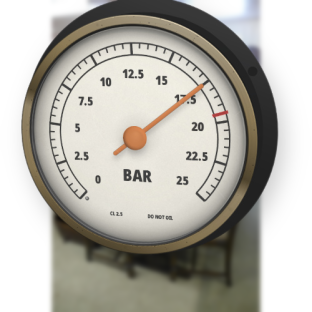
17.5 bar
